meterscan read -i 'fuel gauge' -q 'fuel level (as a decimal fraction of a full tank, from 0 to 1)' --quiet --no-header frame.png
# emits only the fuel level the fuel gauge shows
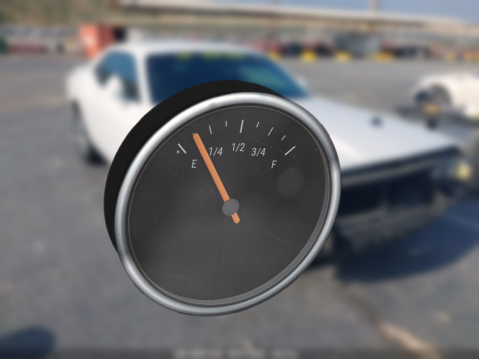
0.125
